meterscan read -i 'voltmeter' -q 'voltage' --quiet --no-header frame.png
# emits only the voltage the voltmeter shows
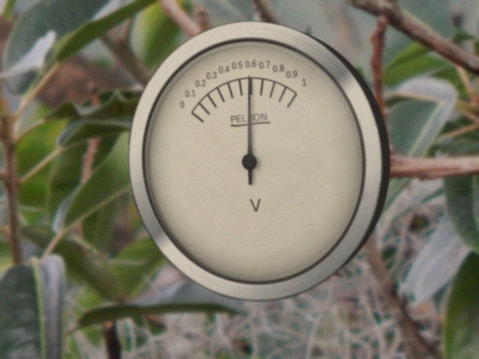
0.6 V
